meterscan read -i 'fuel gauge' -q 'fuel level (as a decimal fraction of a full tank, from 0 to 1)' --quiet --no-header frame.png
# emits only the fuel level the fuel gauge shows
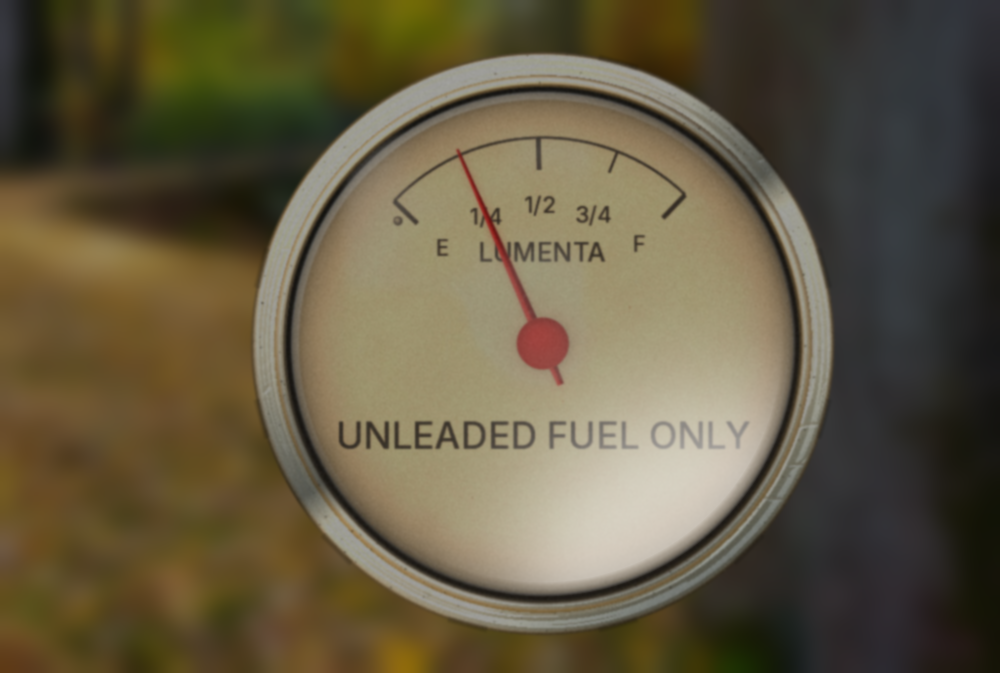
0.25
